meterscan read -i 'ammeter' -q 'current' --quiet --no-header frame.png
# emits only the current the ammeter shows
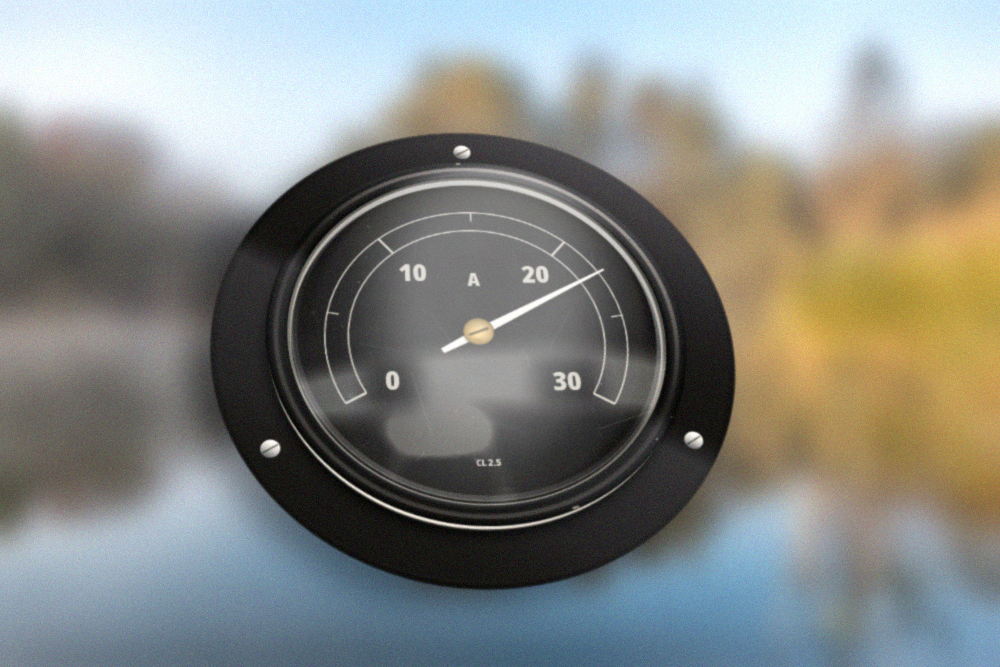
22.5 A
